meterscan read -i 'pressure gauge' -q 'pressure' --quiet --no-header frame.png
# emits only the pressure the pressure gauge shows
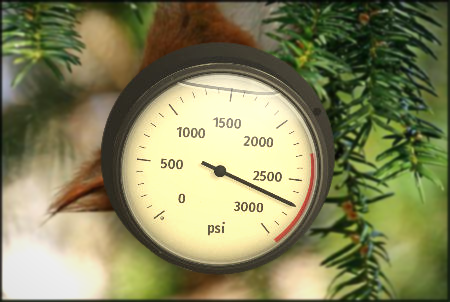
2700 psi
